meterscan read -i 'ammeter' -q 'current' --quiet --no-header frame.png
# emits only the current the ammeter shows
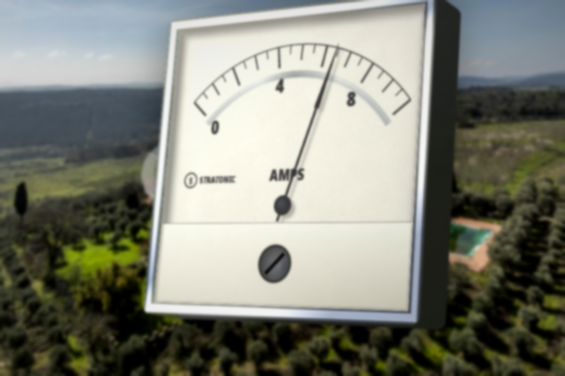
6.5 A
